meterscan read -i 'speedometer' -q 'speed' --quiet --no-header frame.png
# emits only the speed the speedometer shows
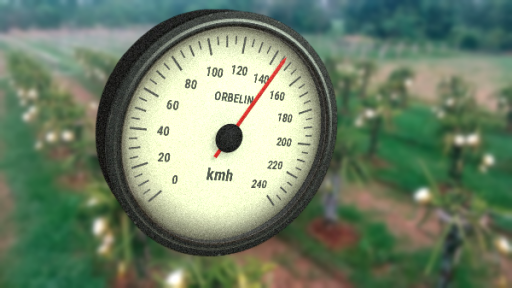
145 km/h
